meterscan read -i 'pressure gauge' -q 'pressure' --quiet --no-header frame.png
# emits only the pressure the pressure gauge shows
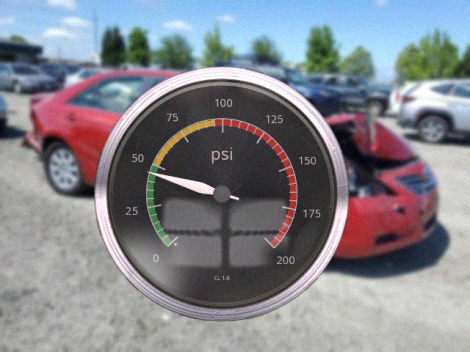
45 psi
